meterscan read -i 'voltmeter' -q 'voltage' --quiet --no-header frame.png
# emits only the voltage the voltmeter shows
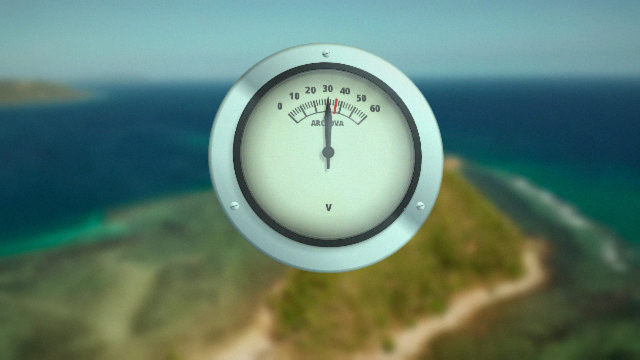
30 V
